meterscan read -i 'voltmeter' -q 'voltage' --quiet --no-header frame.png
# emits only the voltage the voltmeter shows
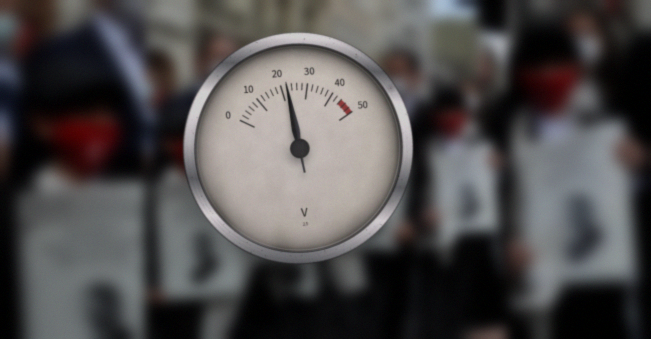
22 V
